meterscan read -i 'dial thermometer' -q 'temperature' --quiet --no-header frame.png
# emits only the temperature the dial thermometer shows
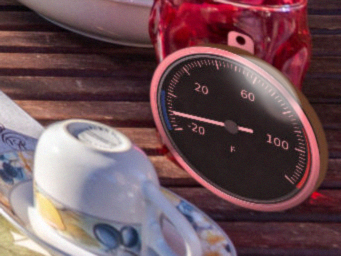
-10 °F
